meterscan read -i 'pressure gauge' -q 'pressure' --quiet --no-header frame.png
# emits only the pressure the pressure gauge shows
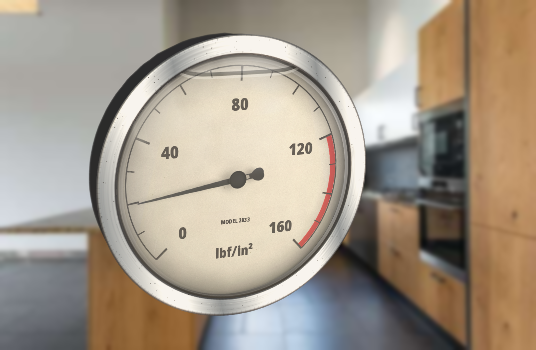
20 psi
